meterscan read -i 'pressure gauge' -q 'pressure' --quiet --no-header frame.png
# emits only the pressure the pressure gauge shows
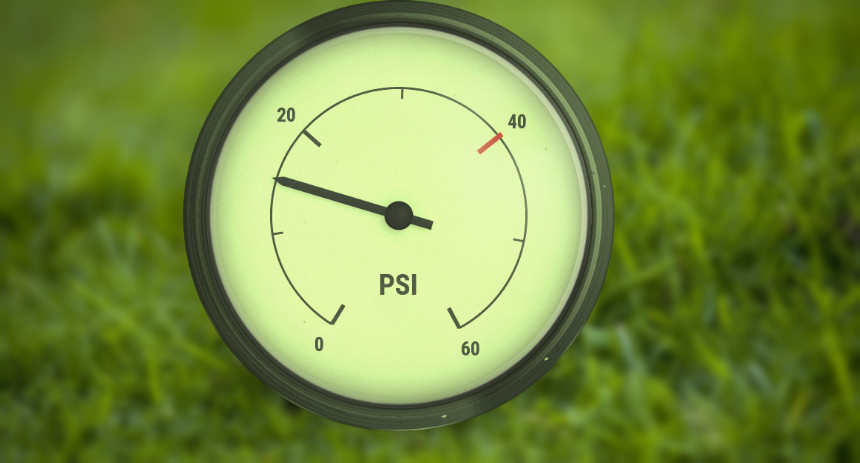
15 psi
